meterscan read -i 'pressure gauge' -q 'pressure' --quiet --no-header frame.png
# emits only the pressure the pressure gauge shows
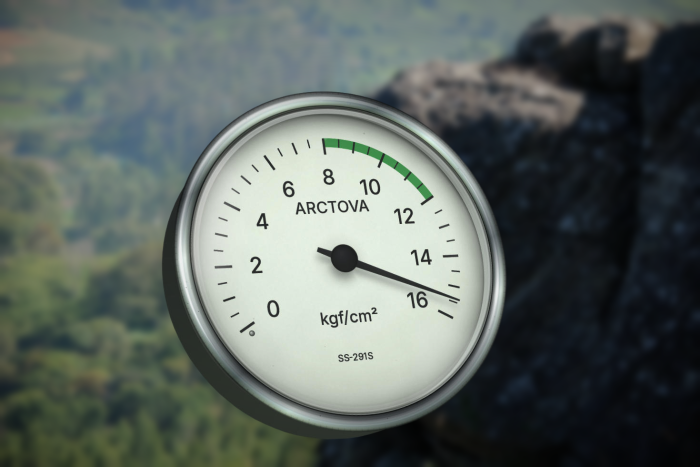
15.5 kg/cm²
